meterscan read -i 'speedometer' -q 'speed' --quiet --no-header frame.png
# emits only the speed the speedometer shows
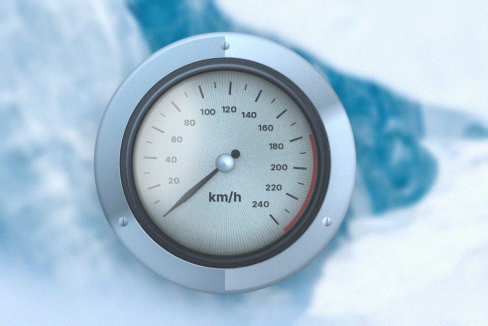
0 km/h
